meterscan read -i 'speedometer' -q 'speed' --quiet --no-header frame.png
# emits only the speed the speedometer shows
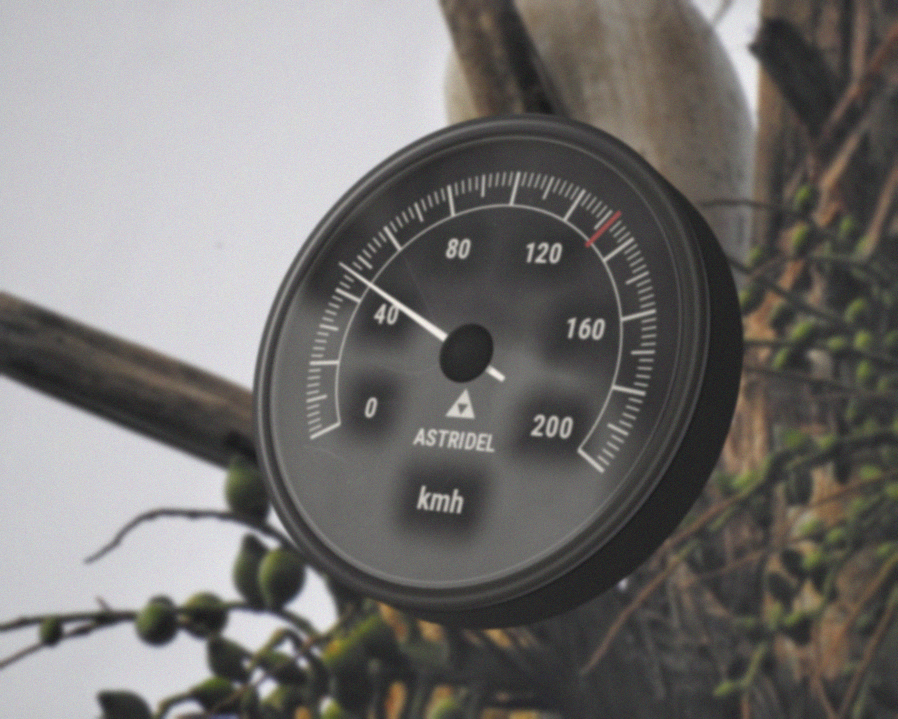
46 km/h
